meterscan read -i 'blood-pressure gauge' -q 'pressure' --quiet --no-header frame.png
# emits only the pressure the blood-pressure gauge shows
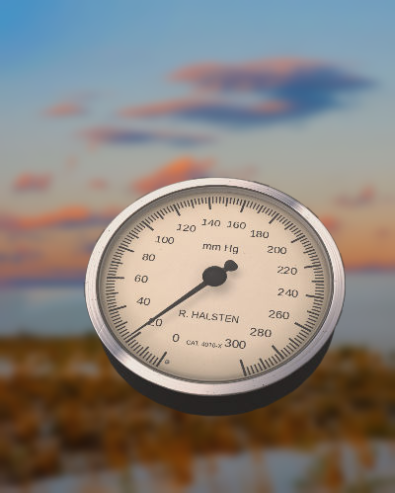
20 mmHg
